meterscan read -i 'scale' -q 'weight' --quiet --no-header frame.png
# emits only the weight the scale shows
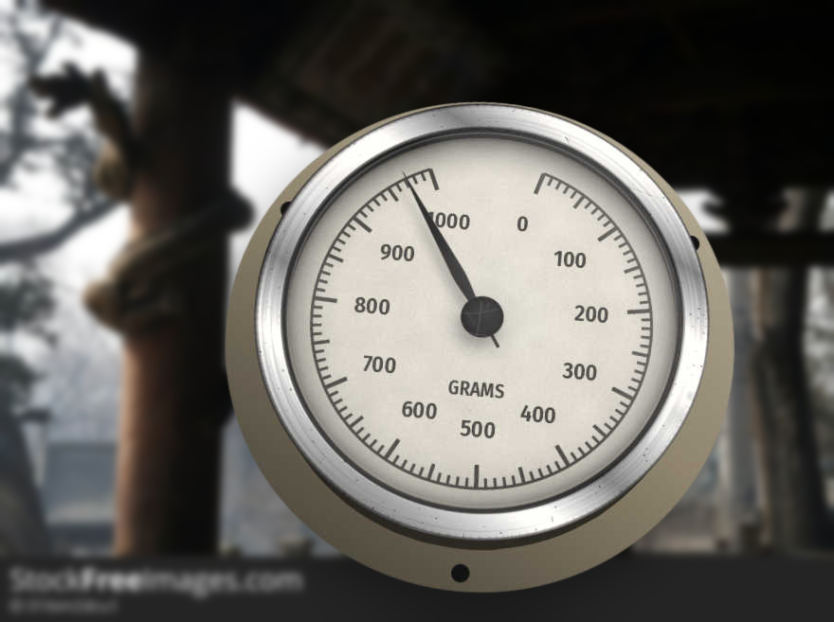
970 g
